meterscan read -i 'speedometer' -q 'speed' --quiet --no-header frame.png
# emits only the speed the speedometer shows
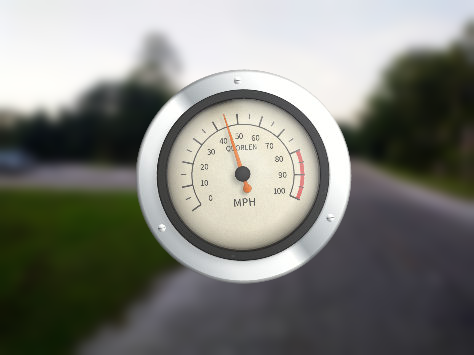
45 mph
